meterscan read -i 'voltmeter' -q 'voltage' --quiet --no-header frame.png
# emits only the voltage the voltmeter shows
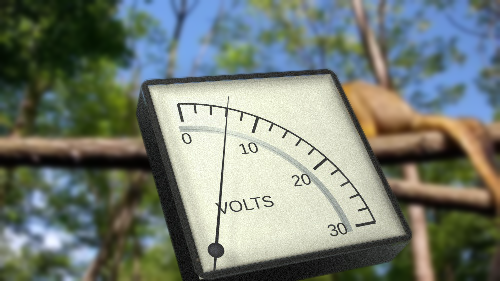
6 V
